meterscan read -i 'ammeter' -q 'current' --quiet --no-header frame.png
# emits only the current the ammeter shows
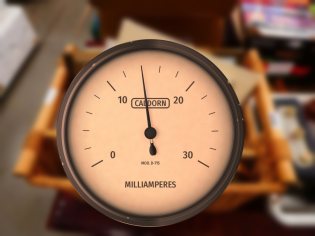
14 mA
